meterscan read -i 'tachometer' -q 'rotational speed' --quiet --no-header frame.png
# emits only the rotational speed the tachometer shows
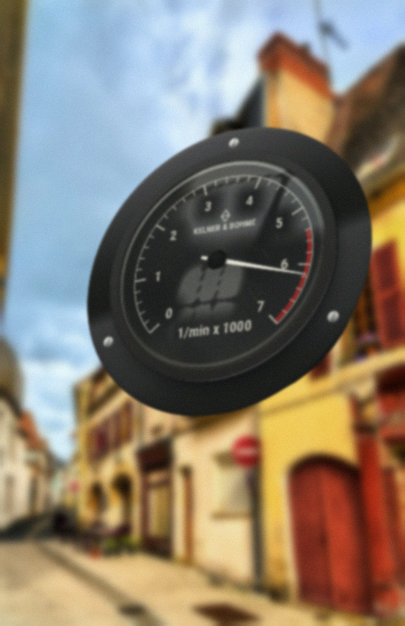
6200 rpm
